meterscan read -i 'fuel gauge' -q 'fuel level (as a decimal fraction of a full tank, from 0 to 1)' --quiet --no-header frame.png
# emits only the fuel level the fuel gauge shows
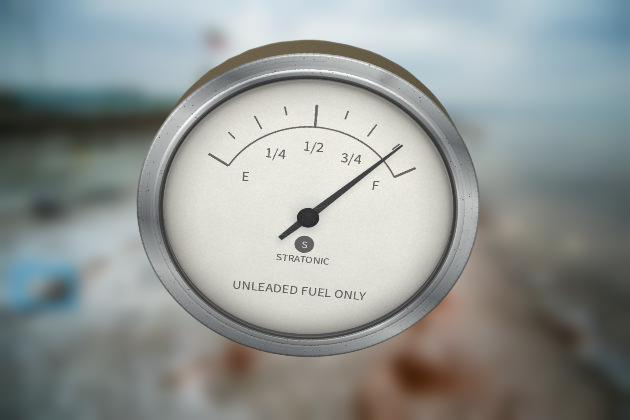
0.875
